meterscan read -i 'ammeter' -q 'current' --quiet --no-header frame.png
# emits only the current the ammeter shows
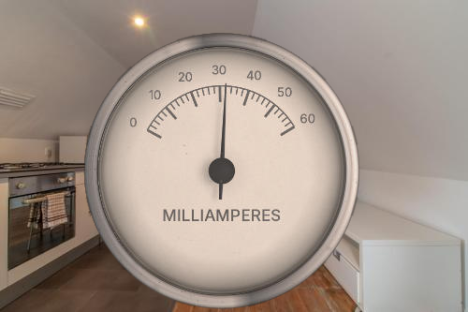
32 mA
